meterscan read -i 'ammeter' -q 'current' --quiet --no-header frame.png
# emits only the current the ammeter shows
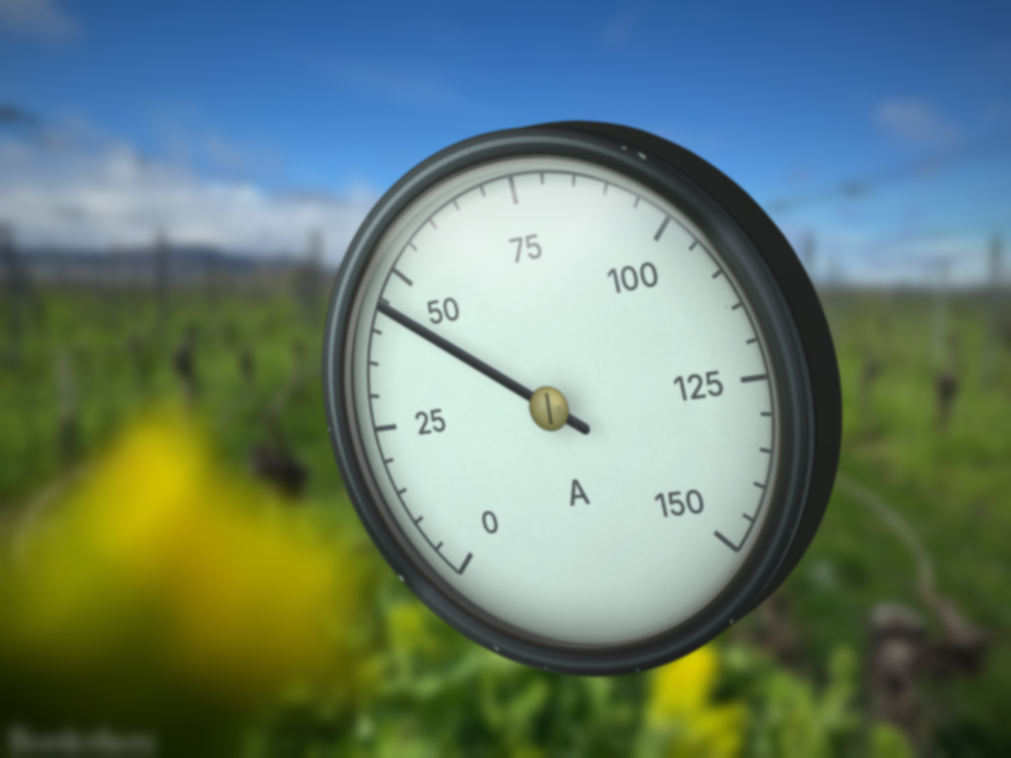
45 A
